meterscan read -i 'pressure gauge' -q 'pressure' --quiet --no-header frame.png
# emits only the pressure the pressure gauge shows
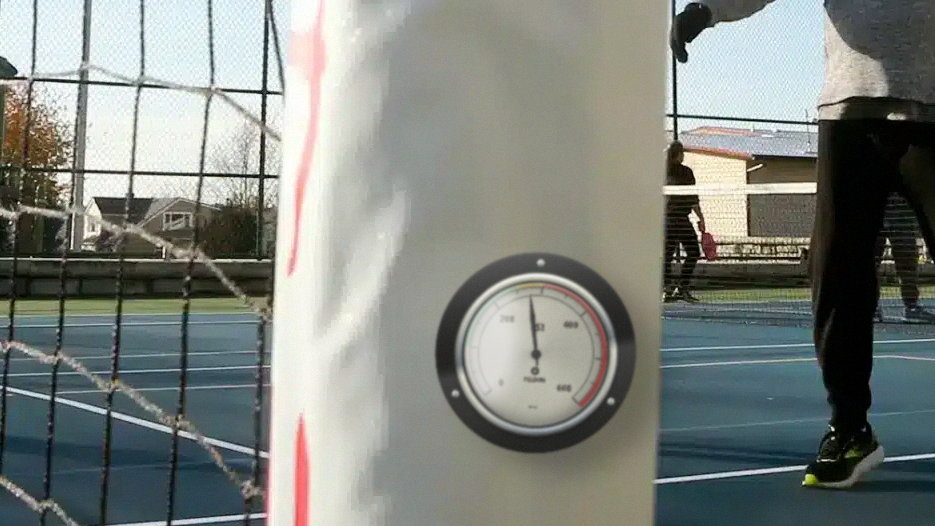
275 psi
